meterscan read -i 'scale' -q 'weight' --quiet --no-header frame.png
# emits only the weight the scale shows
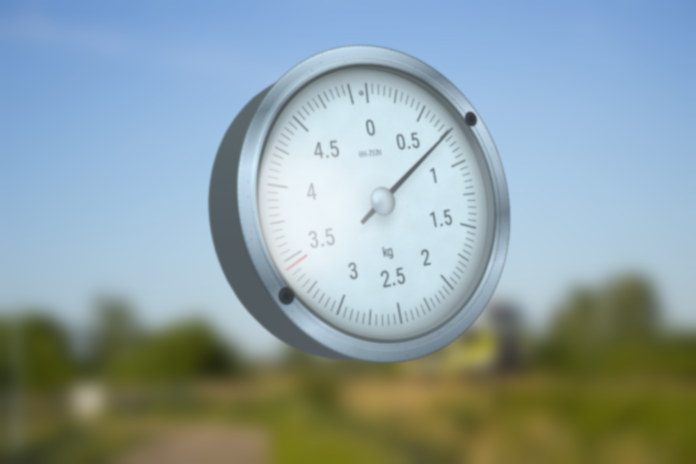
0.75 kg
